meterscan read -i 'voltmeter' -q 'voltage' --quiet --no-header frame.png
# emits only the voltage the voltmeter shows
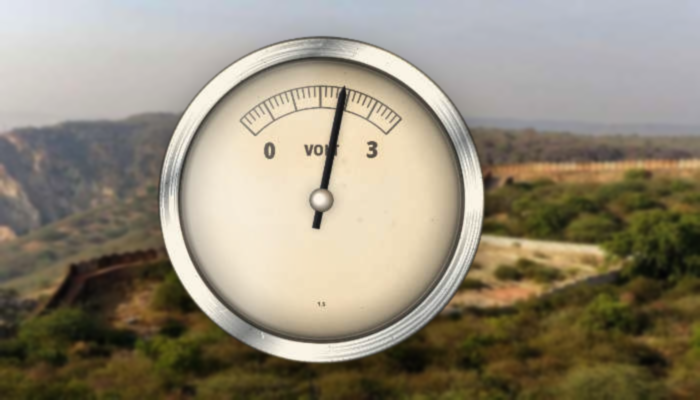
1.9 V
